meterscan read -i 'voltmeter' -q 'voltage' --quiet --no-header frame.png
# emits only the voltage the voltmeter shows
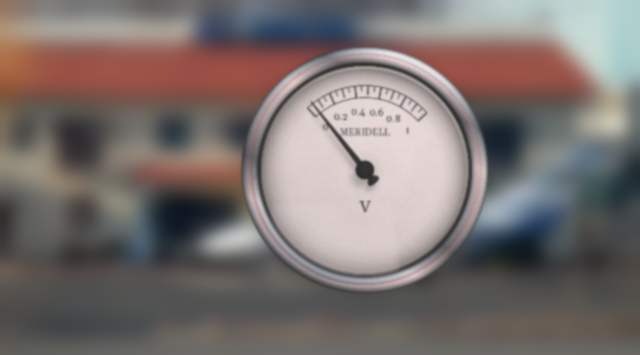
0.05 V
